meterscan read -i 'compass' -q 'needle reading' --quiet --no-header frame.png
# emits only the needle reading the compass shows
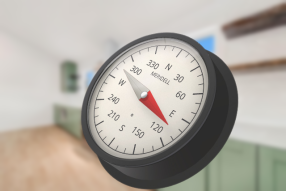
105 °
